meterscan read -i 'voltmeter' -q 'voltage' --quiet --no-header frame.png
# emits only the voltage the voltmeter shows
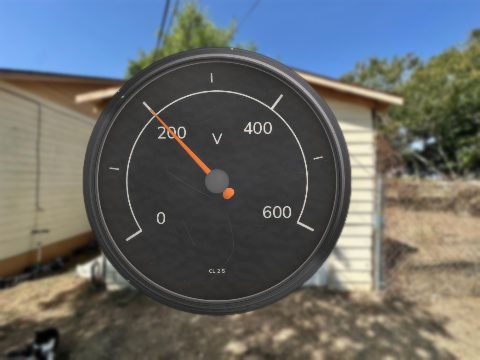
200 V
